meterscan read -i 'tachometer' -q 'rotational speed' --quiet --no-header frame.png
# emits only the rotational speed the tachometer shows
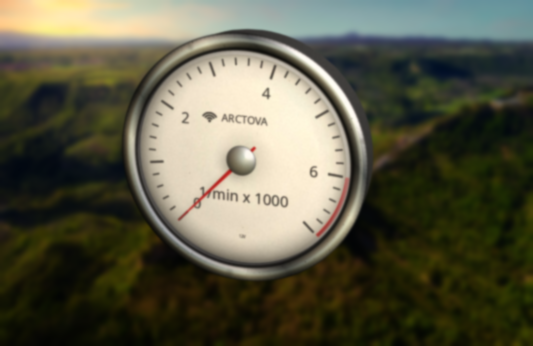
0 rpm
